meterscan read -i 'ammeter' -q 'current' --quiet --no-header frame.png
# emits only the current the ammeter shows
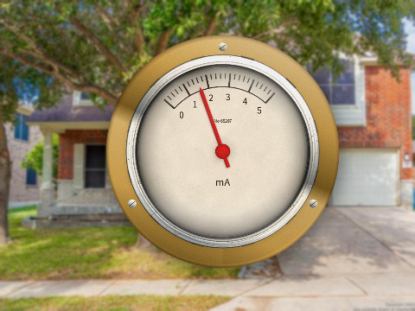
1.6 mA
